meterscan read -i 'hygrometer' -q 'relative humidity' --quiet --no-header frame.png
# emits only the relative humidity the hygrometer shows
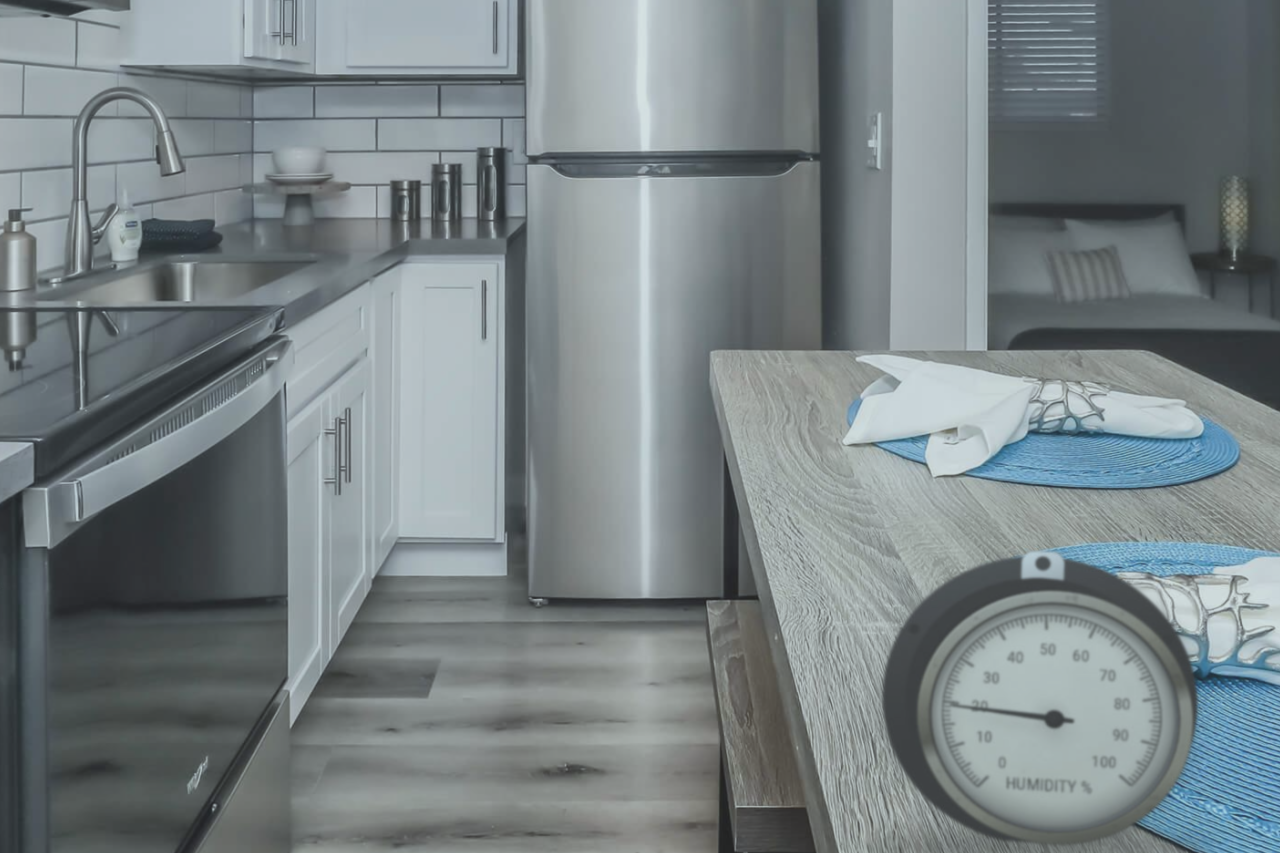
20 %
